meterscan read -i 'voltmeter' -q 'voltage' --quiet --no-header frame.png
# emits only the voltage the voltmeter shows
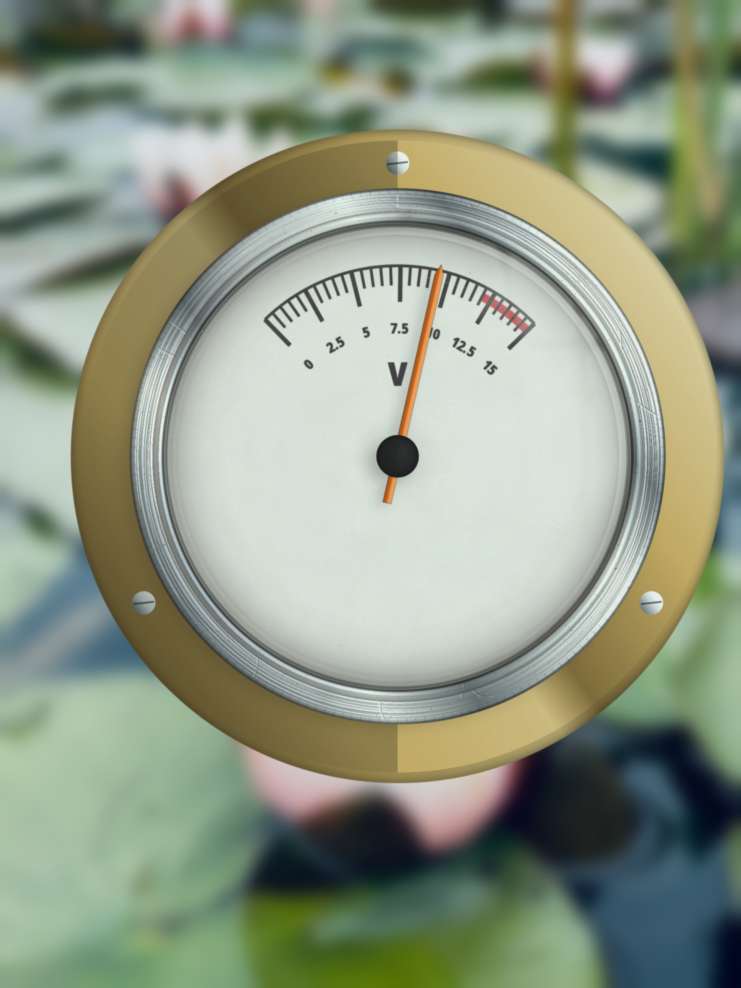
9.5 V
